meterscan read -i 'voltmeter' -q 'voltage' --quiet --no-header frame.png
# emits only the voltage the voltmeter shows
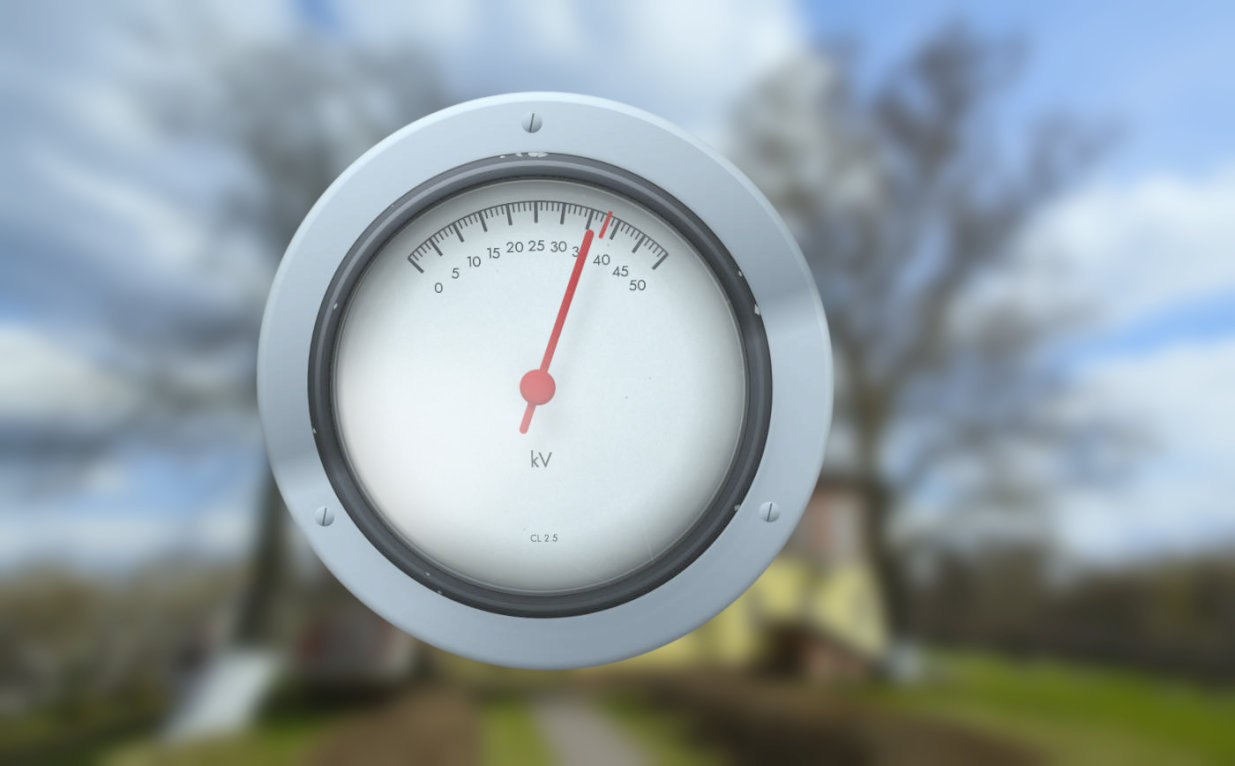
36 kV
